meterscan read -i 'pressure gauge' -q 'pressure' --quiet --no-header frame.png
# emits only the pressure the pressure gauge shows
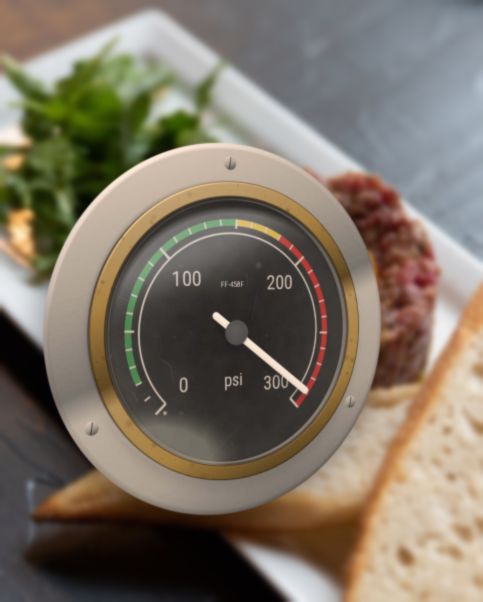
290 psi
